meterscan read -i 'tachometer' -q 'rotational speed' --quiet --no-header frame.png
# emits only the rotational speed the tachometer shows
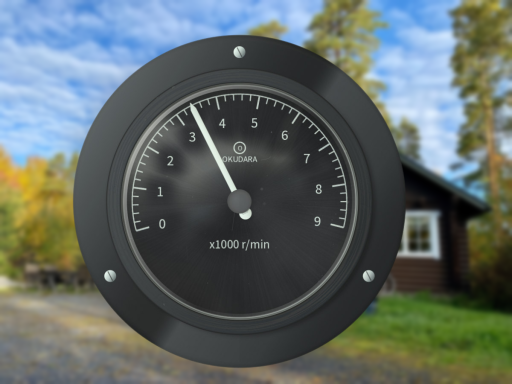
3400 rpm
